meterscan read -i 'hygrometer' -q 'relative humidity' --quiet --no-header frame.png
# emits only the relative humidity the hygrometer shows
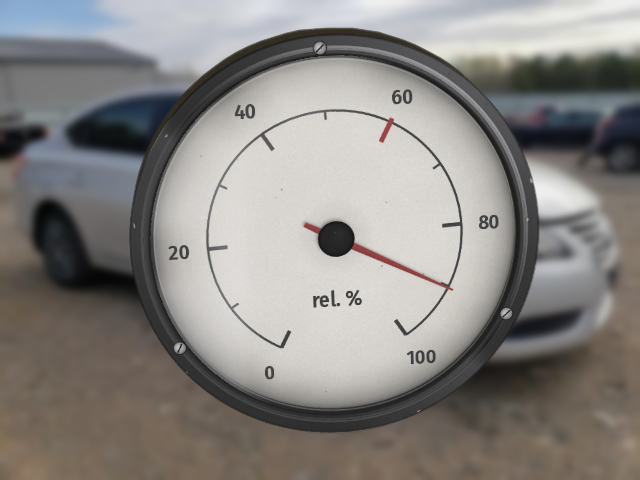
90 %
